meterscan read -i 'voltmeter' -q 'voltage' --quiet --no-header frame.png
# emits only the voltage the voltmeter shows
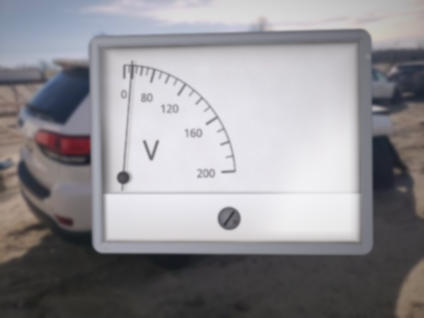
40 V
